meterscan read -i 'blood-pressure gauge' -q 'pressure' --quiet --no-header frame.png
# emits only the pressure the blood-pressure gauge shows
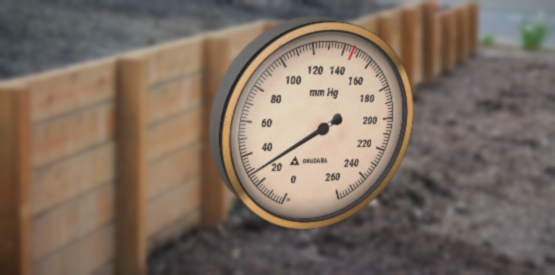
30 mmHg
